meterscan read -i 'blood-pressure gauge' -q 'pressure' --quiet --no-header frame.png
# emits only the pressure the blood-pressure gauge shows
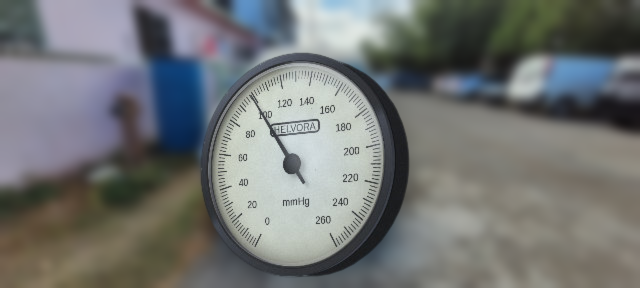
100 mmHg
